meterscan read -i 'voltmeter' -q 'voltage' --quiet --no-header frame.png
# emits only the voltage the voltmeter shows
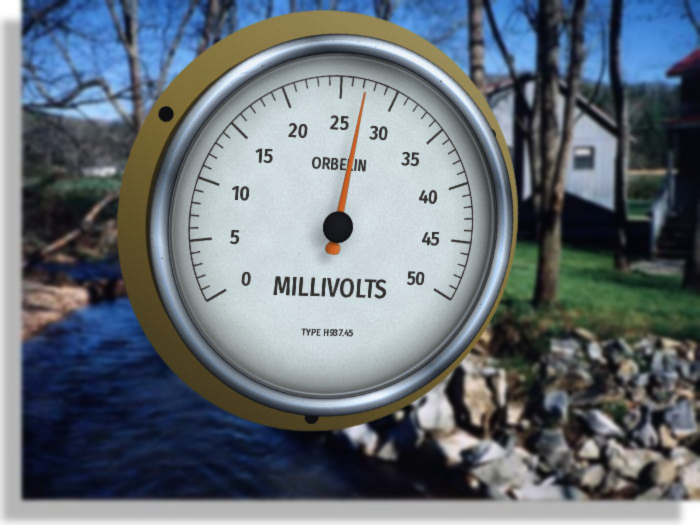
27 mV
